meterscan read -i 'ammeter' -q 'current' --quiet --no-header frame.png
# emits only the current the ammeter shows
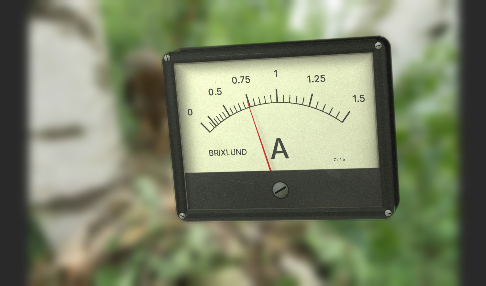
0.75 A
